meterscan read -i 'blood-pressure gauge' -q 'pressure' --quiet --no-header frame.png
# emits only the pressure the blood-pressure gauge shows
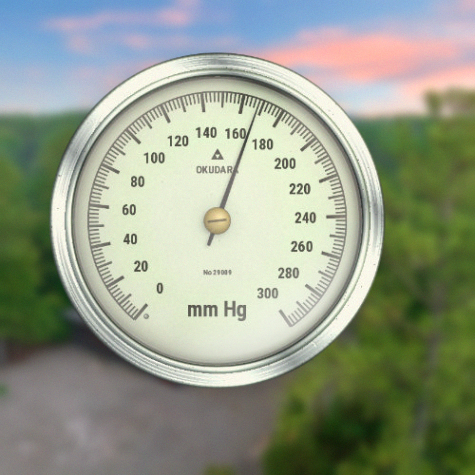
168 mmHg
